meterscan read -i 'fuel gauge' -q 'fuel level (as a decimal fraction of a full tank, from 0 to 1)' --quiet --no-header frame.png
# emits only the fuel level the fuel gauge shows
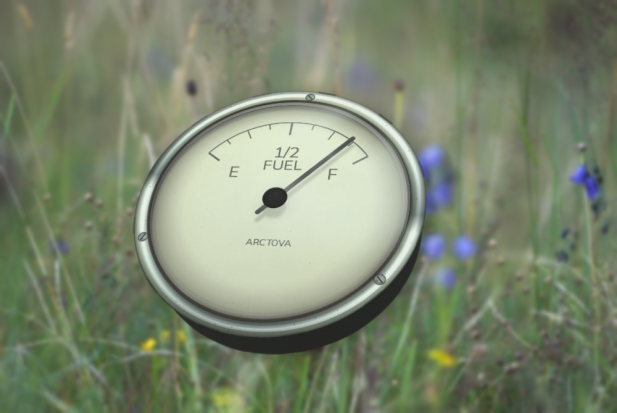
0.875
